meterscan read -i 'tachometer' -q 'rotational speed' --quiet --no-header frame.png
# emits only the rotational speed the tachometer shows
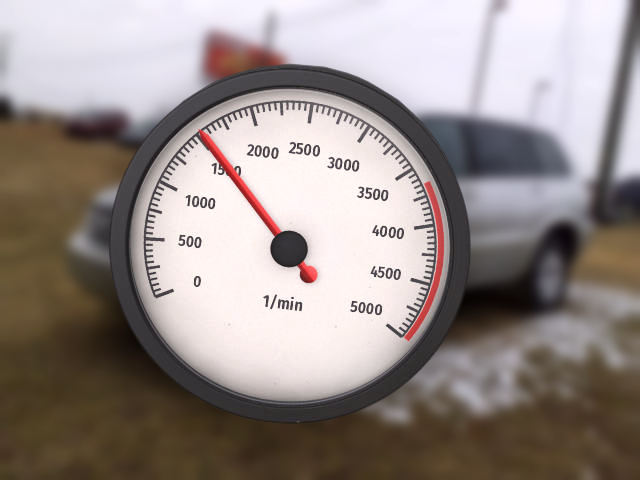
1550 rpm
